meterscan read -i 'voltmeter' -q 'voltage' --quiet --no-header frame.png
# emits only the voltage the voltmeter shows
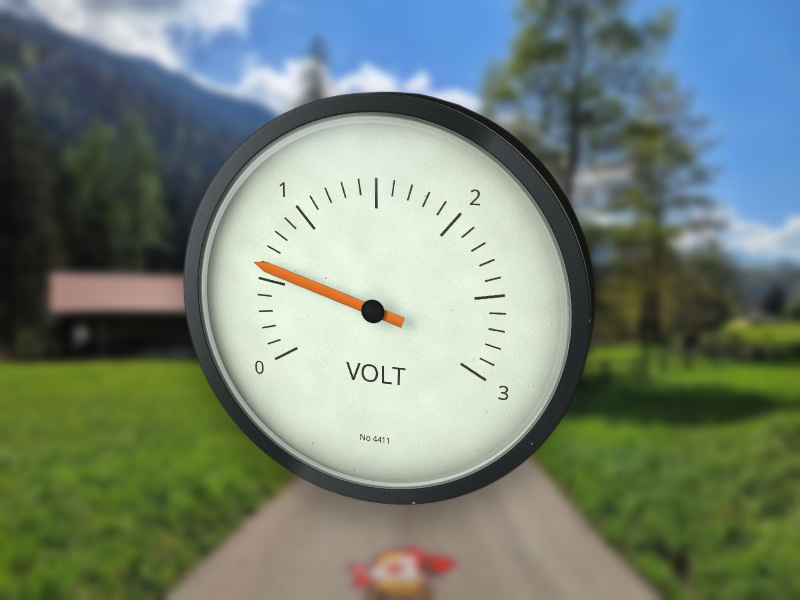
0.6 V
